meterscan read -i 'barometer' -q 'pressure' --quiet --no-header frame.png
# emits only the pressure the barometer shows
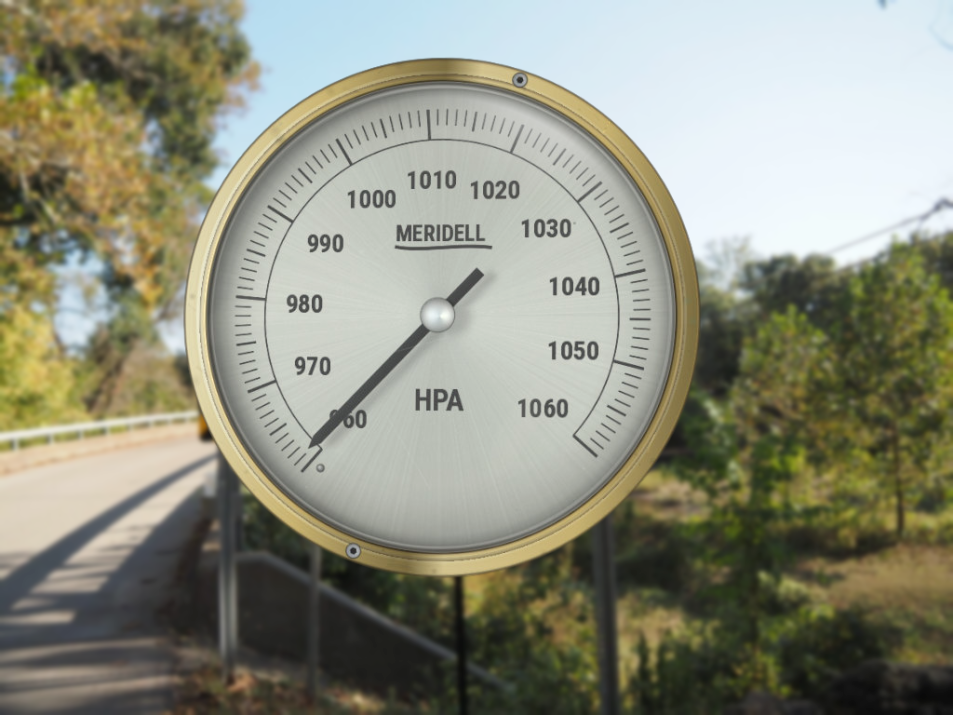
961 hPa
